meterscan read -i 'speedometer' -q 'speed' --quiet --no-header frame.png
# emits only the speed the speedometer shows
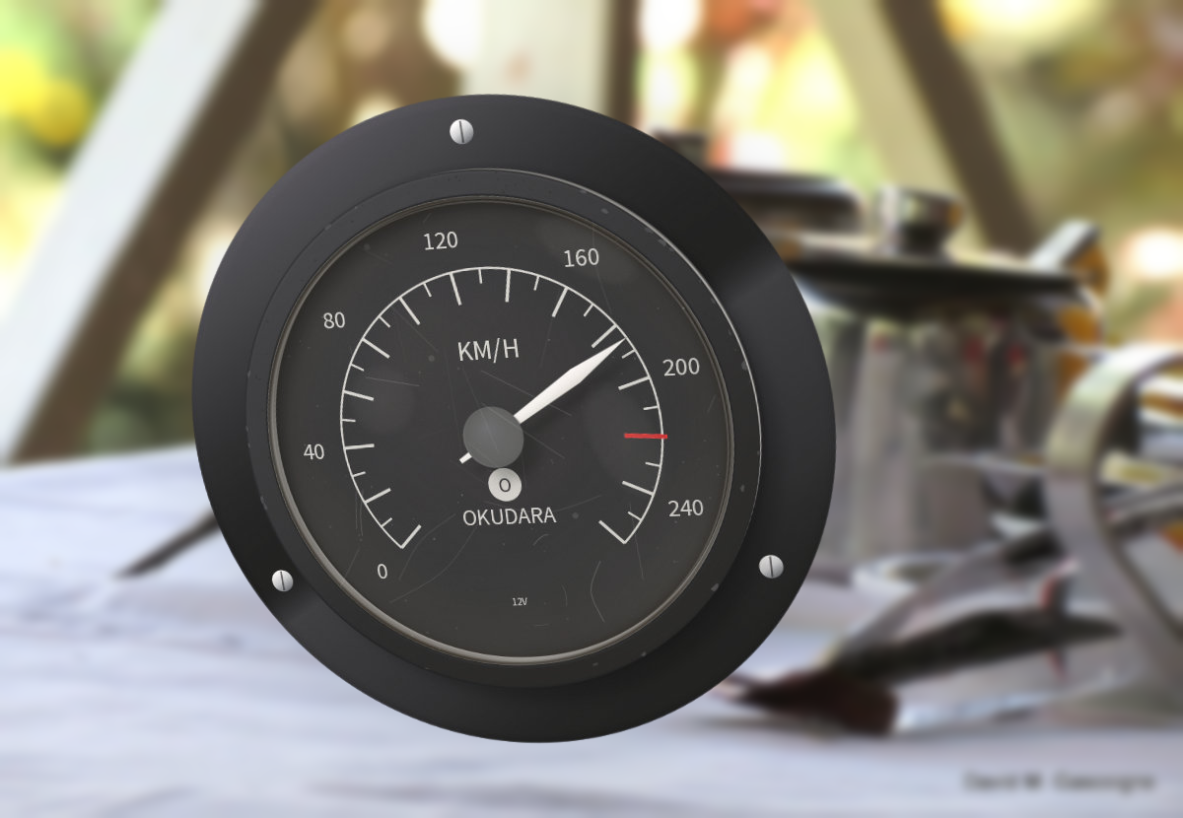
185 km/h
